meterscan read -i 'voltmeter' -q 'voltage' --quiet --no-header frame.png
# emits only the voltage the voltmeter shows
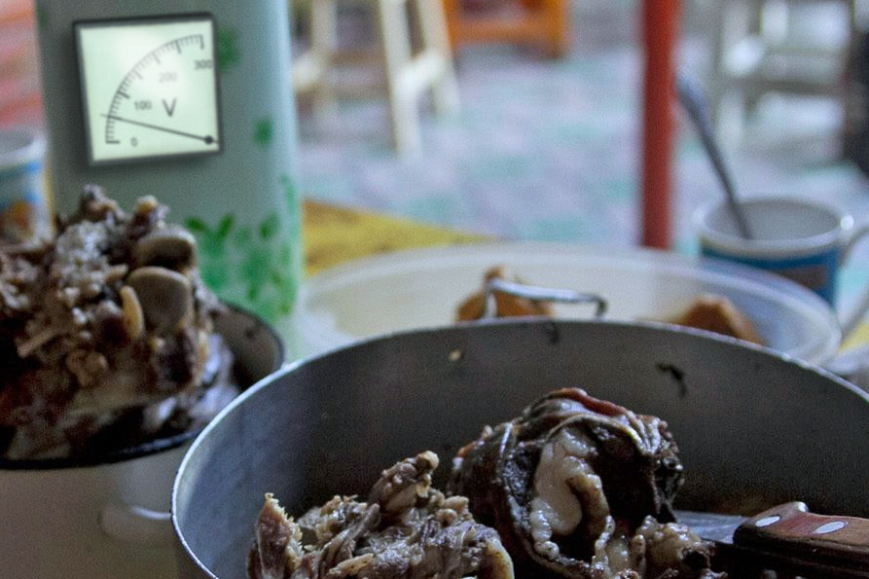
50 V
